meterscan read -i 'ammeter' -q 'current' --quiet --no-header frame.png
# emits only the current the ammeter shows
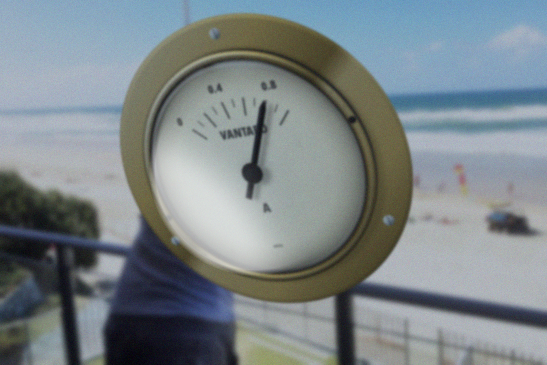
0.8 A
